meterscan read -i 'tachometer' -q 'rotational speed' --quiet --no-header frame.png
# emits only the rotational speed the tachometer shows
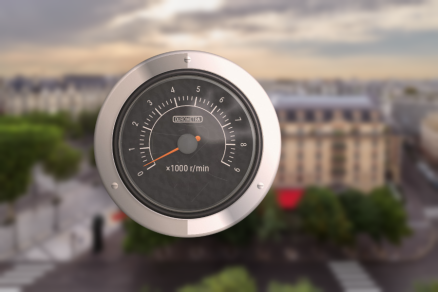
200 rpm
